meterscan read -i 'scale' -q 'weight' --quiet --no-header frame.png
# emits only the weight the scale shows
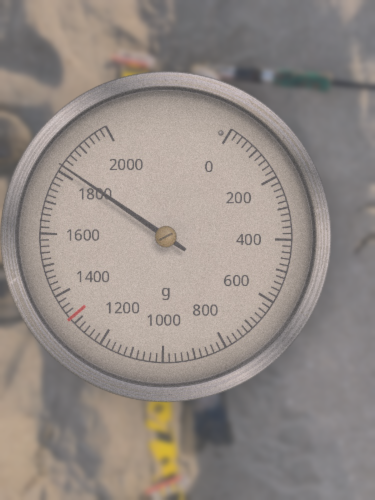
1820 g
